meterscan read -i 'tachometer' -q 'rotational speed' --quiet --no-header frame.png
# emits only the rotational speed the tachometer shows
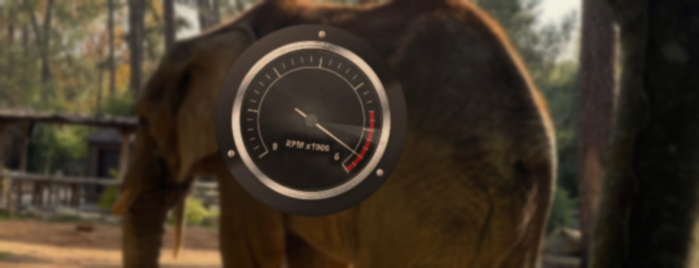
5600 rpm
